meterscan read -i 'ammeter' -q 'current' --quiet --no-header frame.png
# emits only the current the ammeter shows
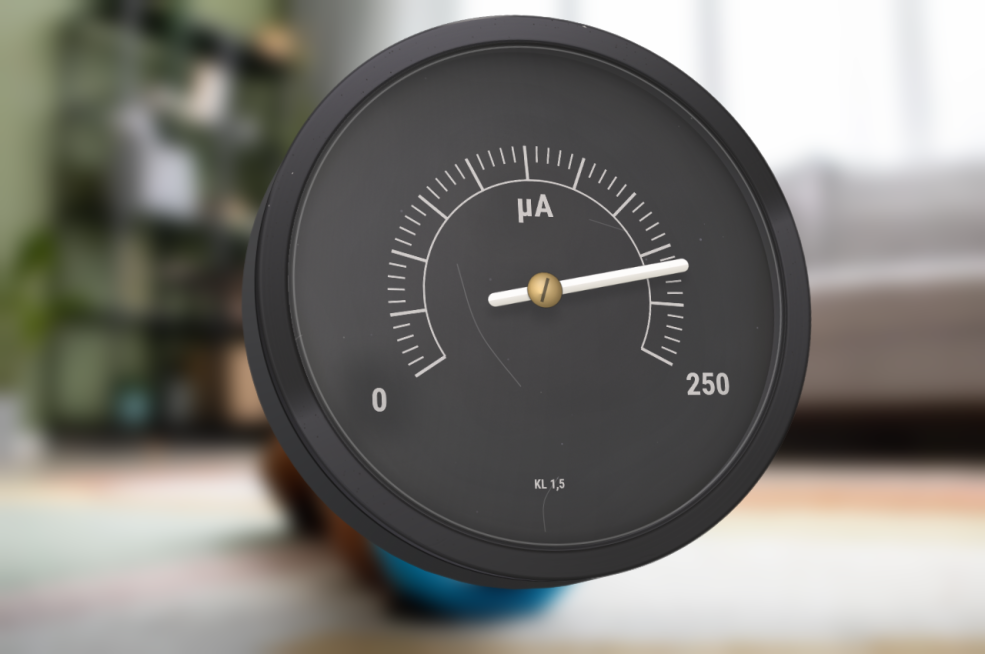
210 µA
